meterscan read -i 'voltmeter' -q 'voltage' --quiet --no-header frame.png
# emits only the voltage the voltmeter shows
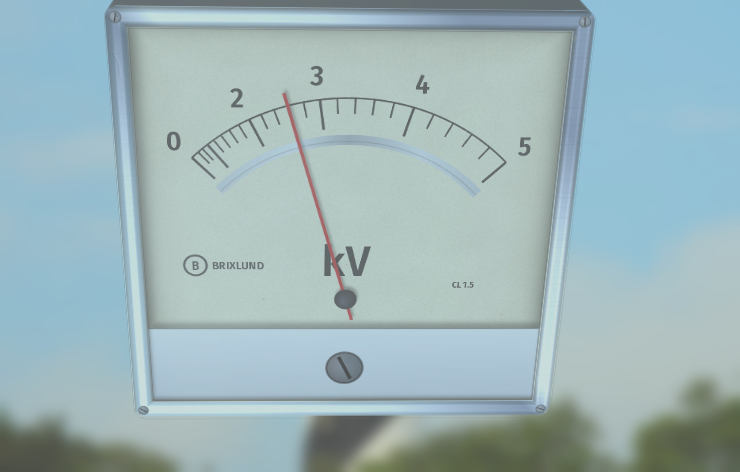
2.6 kV
